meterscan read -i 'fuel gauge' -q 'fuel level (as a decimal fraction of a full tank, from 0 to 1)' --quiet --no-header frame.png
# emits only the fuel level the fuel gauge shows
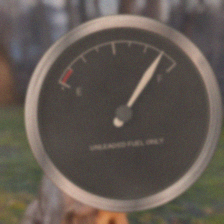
0.875
